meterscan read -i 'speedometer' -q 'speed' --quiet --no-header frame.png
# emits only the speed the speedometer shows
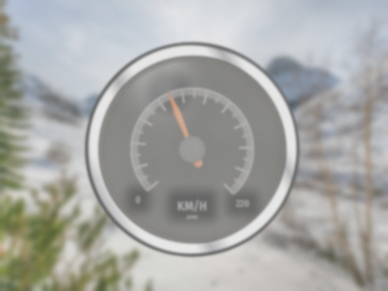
90 km/h
